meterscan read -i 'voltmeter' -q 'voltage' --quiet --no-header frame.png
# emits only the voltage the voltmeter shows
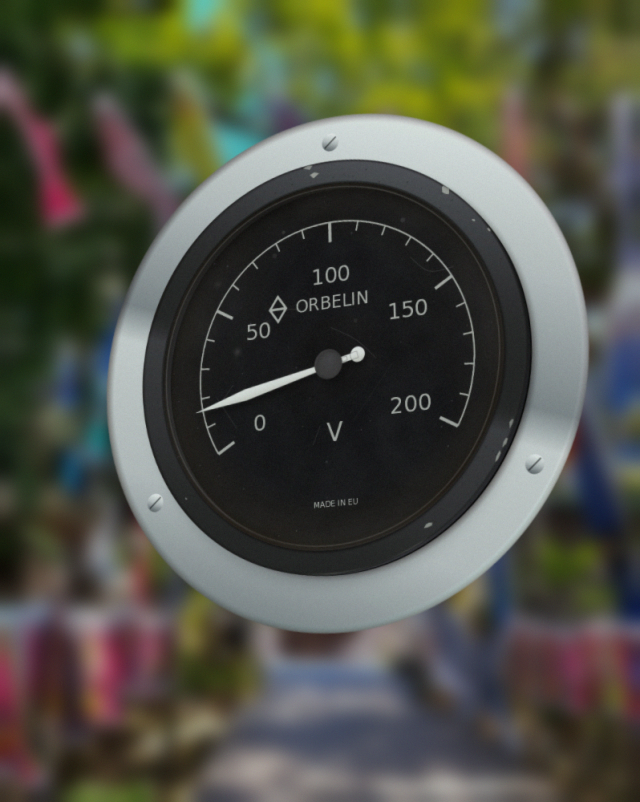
15 V
